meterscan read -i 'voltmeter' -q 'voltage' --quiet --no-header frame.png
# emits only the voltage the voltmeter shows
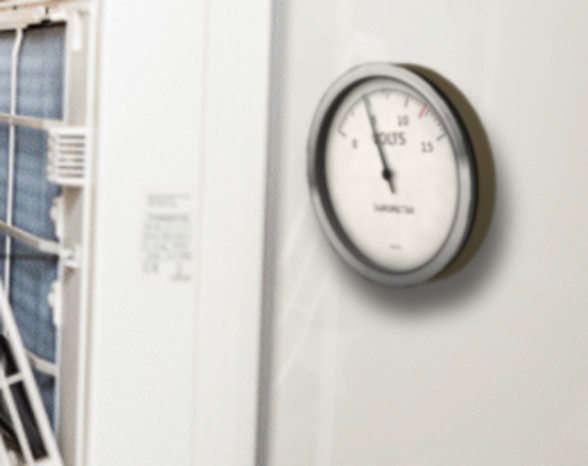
5 V
